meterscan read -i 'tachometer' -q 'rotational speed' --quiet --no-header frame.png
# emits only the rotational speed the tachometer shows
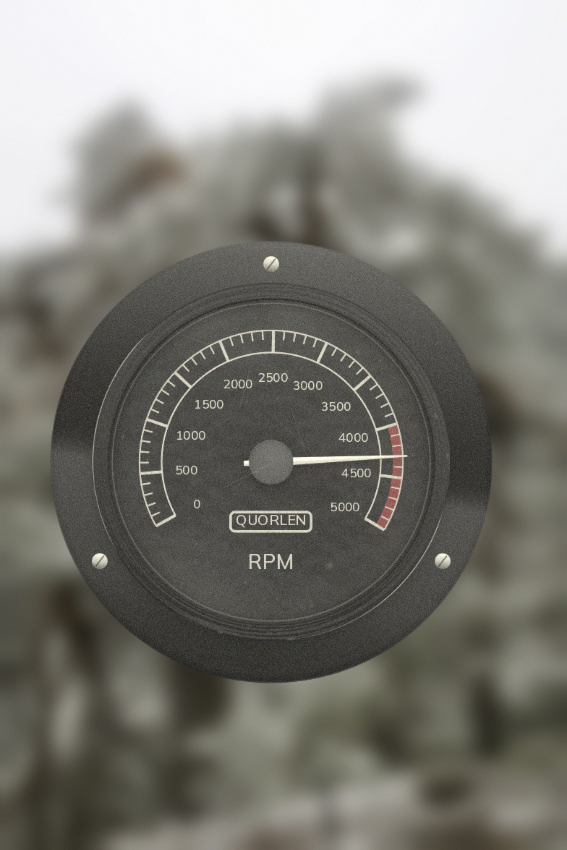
4300 rpm
